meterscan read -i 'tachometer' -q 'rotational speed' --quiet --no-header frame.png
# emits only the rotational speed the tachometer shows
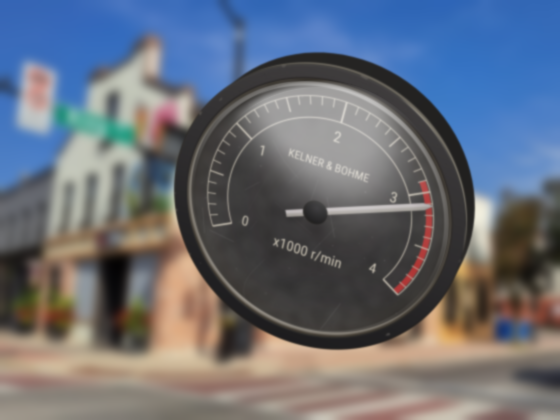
3100 rpm
